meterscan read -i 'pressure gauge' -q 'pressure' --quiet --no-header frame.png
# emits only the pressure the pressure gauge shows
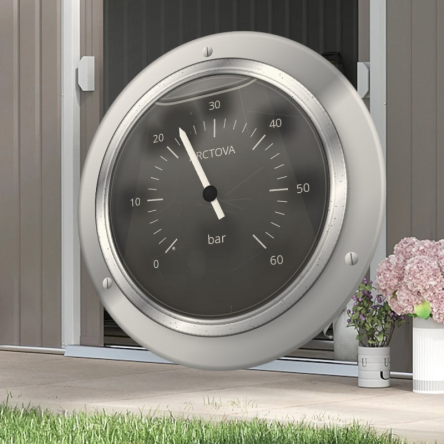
24 bar
